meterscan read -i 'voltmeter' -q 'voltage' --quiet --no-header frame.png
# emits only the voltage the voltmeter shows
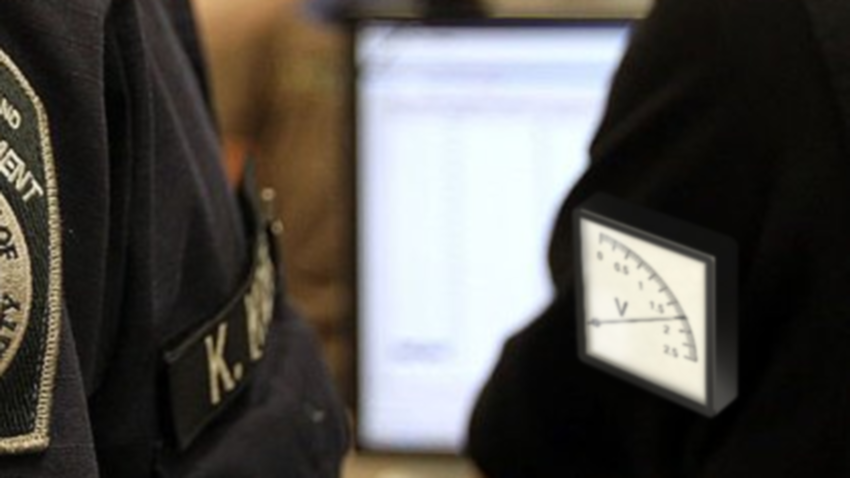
1.75 V
